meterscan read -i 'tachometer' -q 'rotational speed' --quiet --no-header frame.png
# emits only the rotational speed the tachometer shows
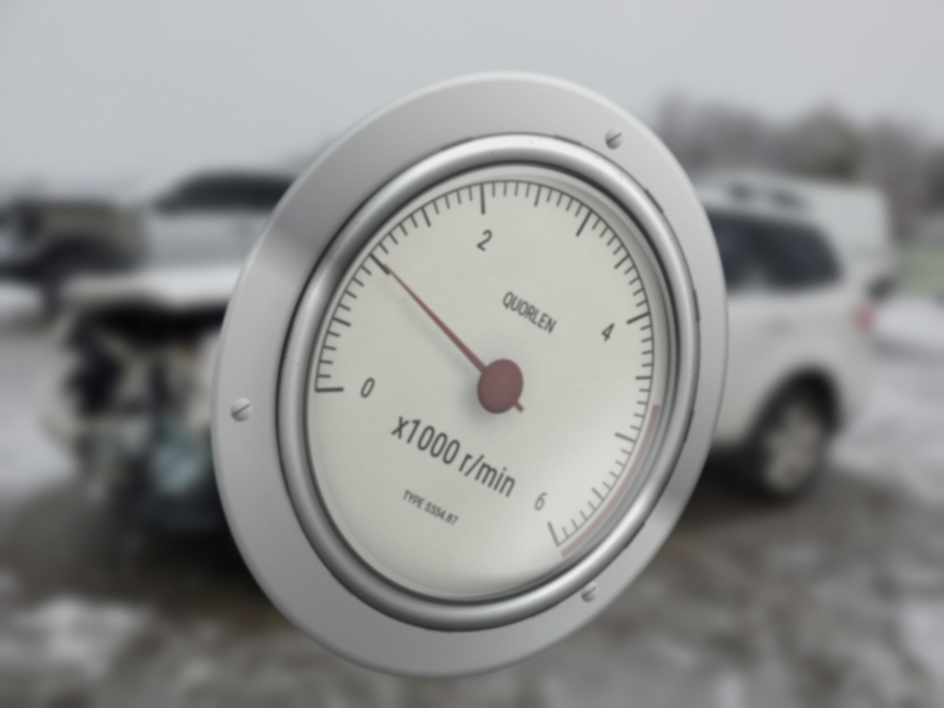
1000 rpm
